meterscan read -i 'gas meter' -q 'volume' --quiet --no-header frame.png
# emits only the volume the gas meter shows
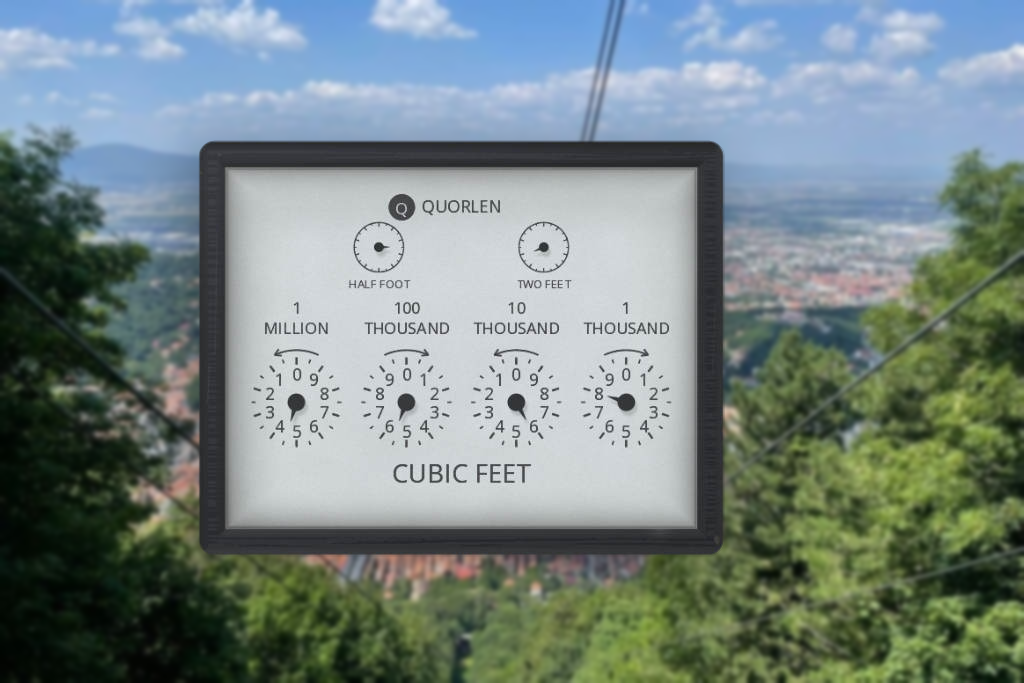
455800 ft³
